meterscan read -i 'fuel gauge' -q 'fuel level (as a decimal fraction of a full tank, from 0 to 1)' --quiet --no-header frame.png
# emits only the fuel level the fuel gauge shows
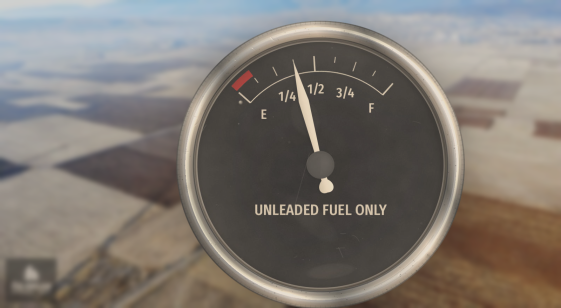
0.375
